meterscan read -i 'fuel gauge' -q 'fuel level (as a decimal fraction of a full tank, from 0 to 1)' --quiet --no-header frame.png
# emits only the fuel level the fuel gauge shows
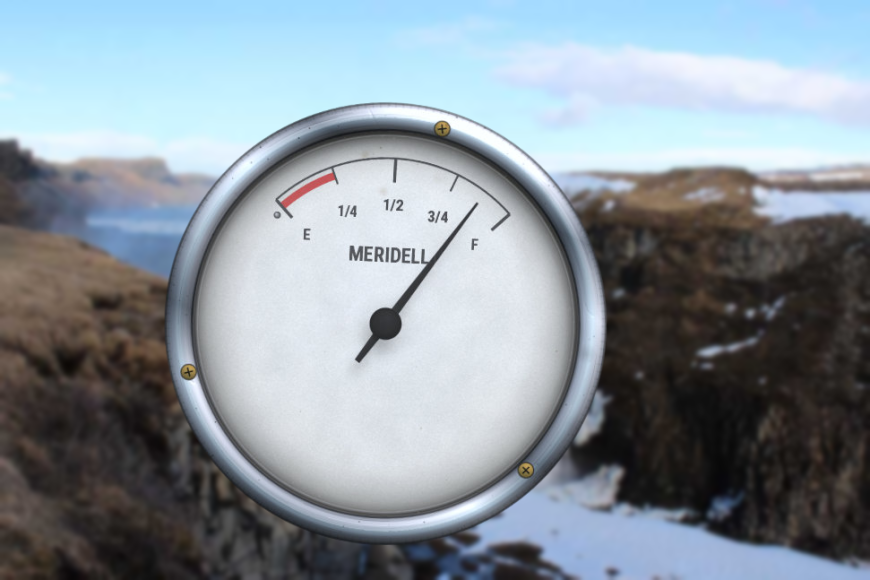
0.875
